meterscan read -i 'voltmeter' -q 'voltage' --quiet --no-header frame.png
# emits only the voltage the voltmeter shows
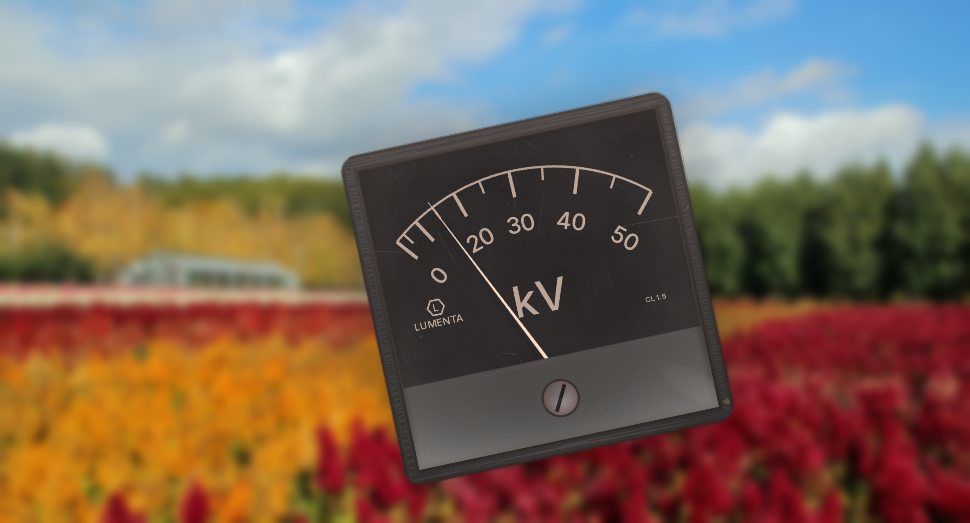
15 kV
